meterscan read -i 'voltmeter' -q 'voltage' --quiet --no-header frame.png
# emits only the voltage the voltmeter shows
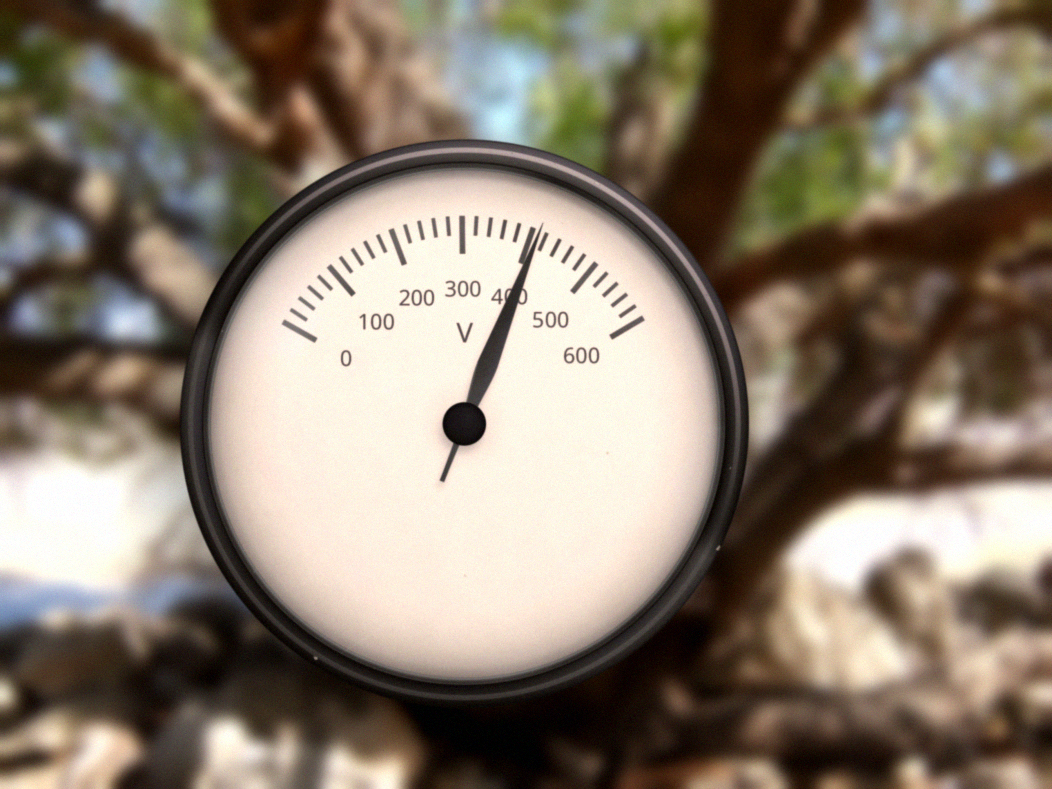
410 V
